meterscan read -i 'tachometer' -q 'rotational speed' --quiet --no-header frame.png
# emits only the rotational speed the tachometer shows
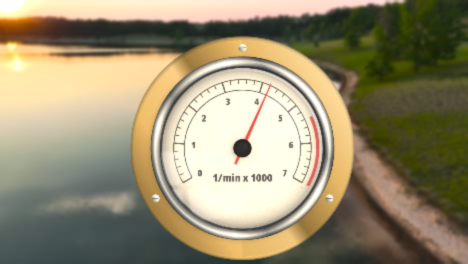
4200 rpm
